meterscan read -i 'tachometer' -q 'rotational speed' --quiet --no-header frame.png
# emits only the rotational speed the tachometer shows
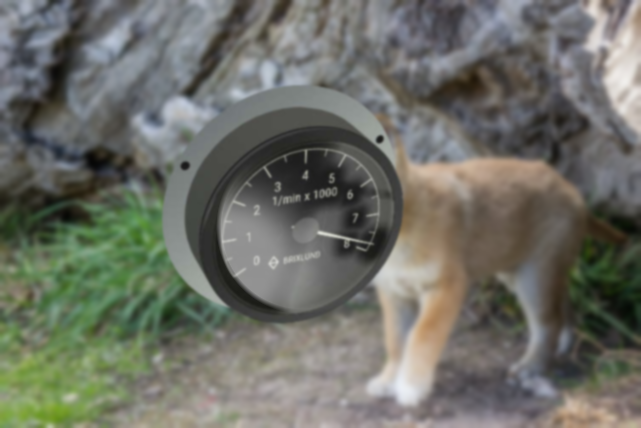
7750 rpm
